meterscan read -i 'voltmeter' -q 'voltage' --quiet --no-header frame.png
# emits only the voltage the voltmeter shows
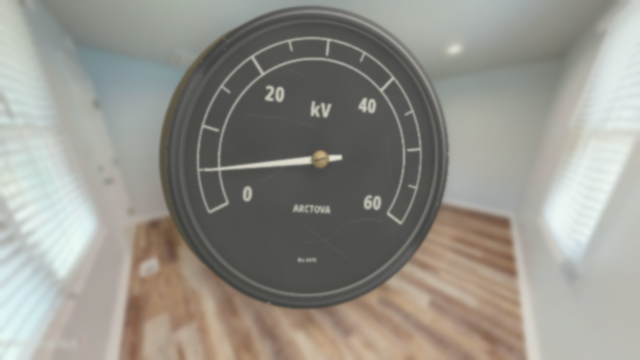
5 kV
